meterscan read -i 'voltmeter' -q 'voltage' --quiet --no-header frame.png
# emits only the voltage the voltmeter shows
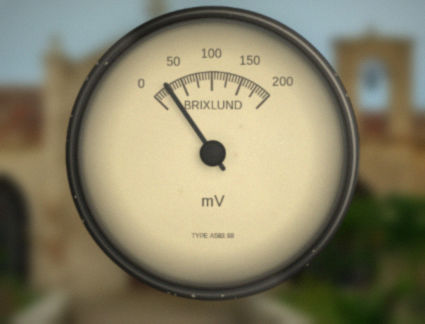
25 mV
